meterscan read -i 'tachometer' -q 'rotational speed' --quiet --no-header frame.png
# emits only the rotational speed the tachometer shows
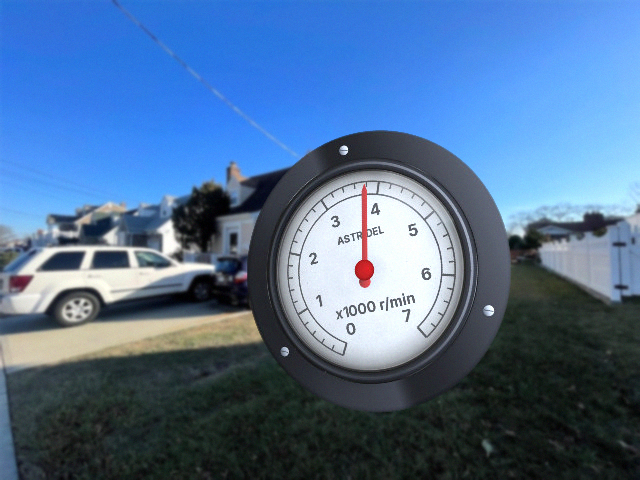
3800 rpm
